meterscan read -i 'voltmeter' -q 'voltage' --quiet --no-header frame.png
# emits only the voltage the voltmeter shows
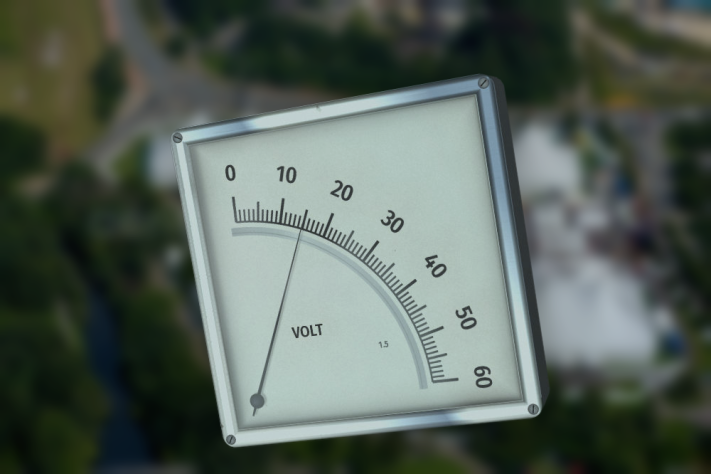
15 V
